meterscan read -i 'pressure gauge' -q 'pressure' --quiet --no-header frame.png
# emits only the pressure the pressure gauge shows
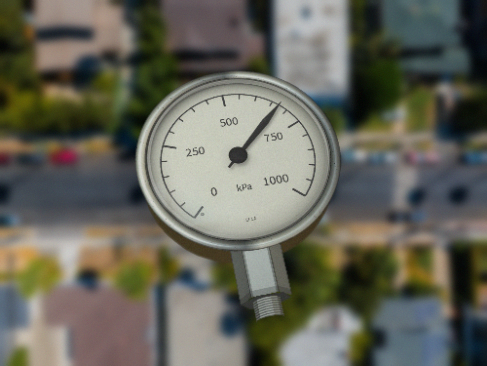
675 kPa
